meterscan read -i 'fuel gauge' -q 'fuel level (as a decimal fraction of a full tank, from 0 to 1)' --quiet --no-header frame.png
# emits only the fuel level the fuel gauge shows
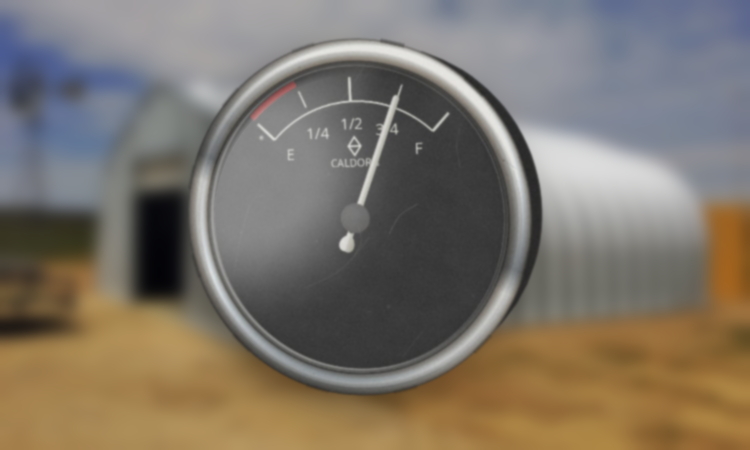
0.75
